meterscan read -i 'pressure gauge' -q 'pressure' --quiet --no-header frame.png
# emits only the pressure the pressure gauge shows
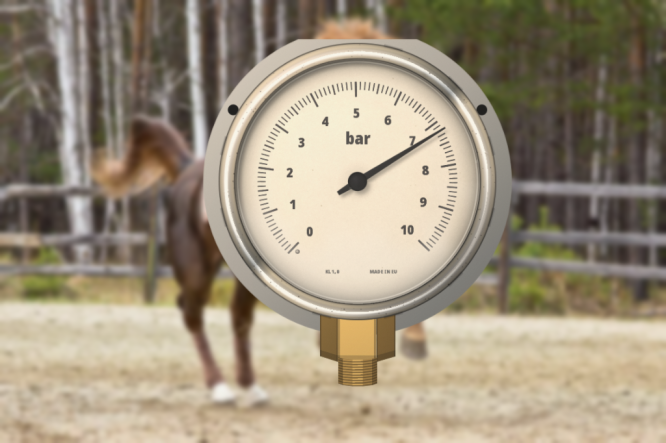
7.2 bar
